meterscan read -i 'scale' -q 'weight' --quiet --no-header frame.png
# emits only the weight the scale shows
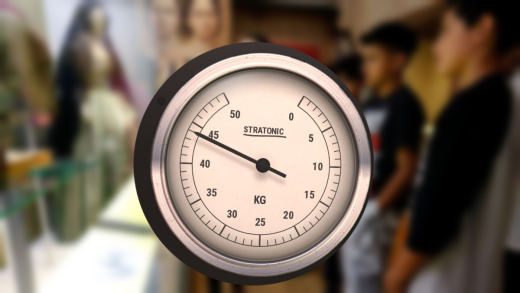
44 kg
